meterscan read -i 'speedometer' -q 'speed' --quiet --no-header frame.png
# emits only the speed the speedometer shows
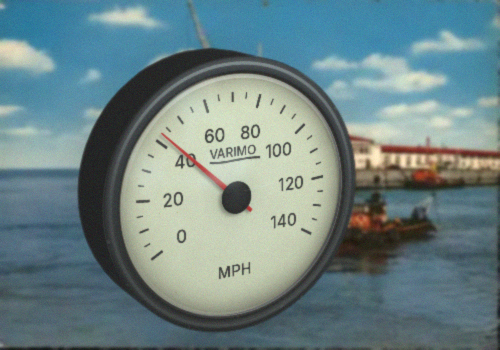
42.5 mph
